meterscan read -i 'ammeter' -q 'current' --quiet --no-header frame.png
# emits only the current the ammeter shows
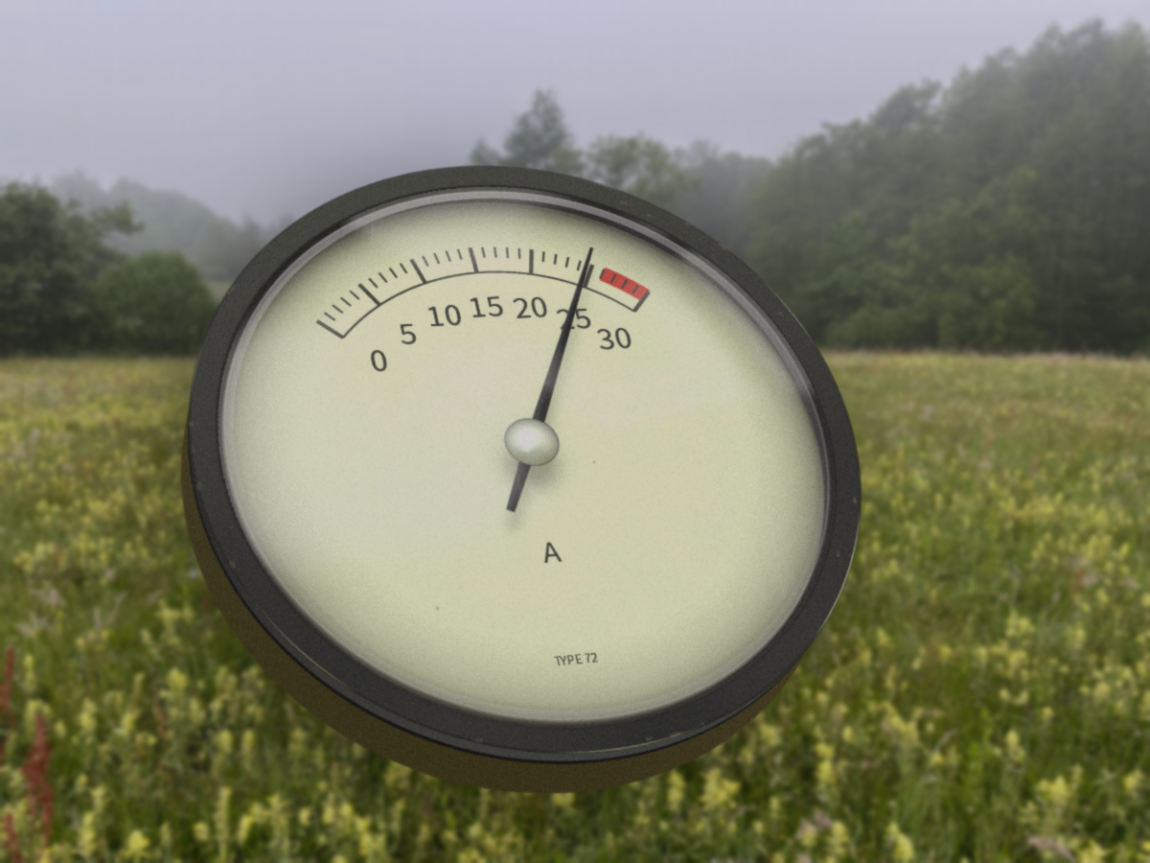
24.5 A
